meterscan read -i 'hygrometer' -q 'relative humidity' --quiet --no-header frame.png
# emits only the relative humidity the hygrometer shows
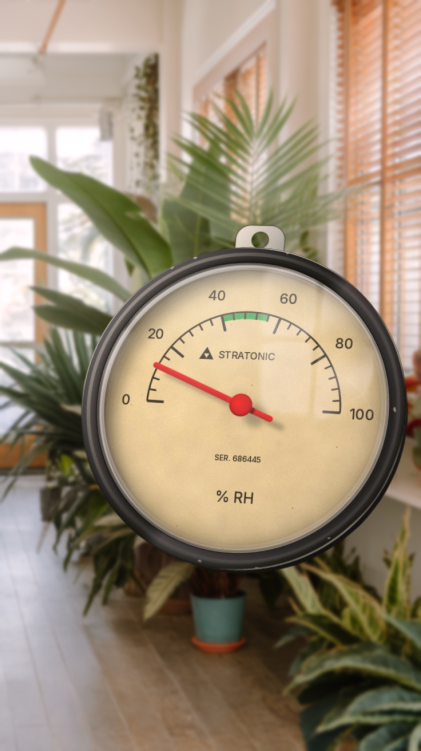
12 %
